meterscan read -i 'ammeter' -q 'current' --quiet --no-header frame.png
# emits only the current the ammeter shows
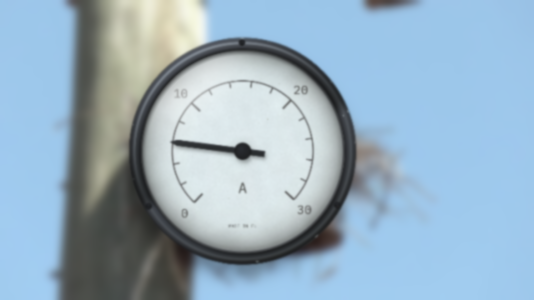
6 A
